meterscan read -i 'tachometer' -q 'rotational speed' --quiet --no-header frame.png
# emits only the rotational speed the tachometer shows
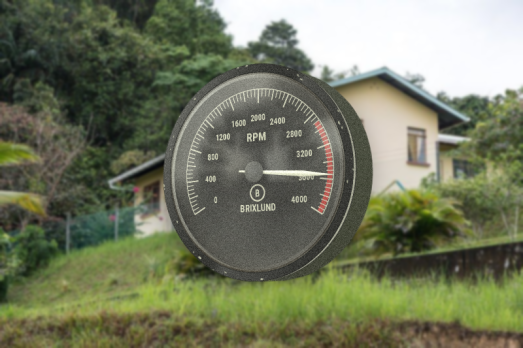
3550 rpm
